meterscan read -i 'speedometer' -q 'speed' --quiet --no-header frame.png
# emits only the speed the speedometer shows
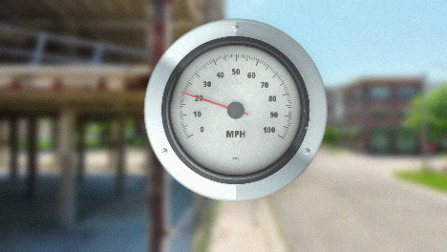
20 mph
